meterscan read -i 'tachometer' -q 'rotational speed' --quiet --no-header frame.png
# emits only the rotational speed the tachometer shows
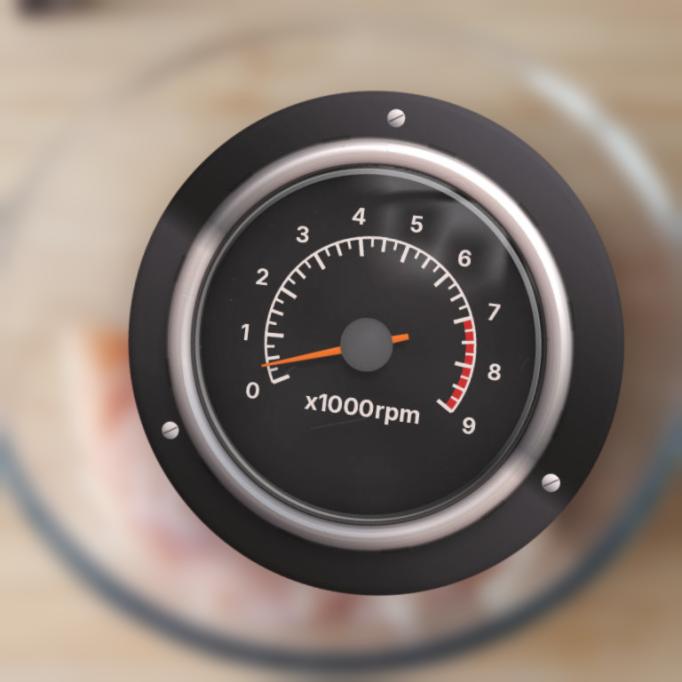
375 rpm
